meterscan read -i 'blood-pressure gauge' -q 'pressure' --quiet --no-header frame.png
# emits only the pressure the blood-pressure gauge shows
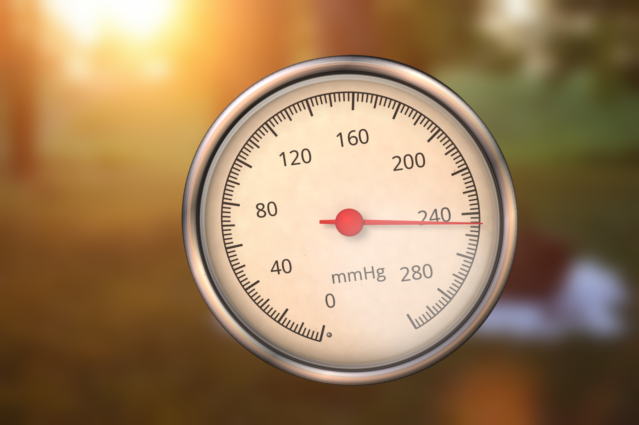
244 mmHg
